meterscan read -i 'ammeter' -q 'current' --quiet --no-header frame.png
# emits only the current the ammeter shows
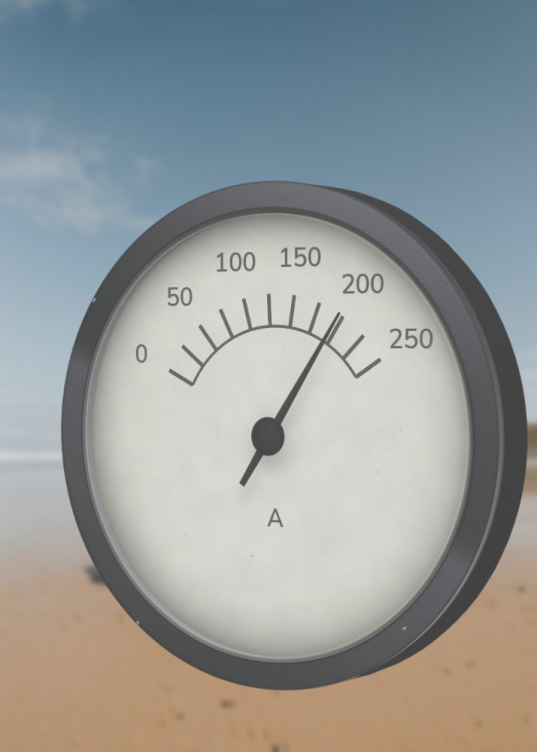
200 A
